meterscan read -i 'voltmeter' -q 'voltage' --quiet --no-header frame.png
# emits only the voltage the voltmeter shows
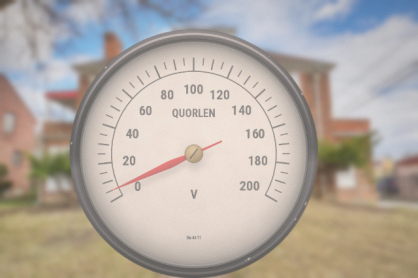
5 V
